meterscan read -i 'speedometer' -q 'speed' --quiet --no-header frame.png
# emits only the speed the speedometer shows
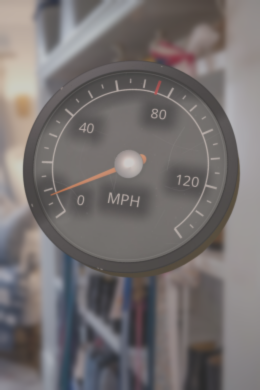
7.5 mph
